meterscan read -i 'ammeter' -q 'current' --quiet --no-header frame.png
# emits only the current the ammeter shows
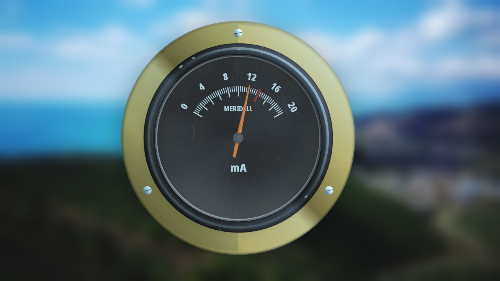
12 mA
